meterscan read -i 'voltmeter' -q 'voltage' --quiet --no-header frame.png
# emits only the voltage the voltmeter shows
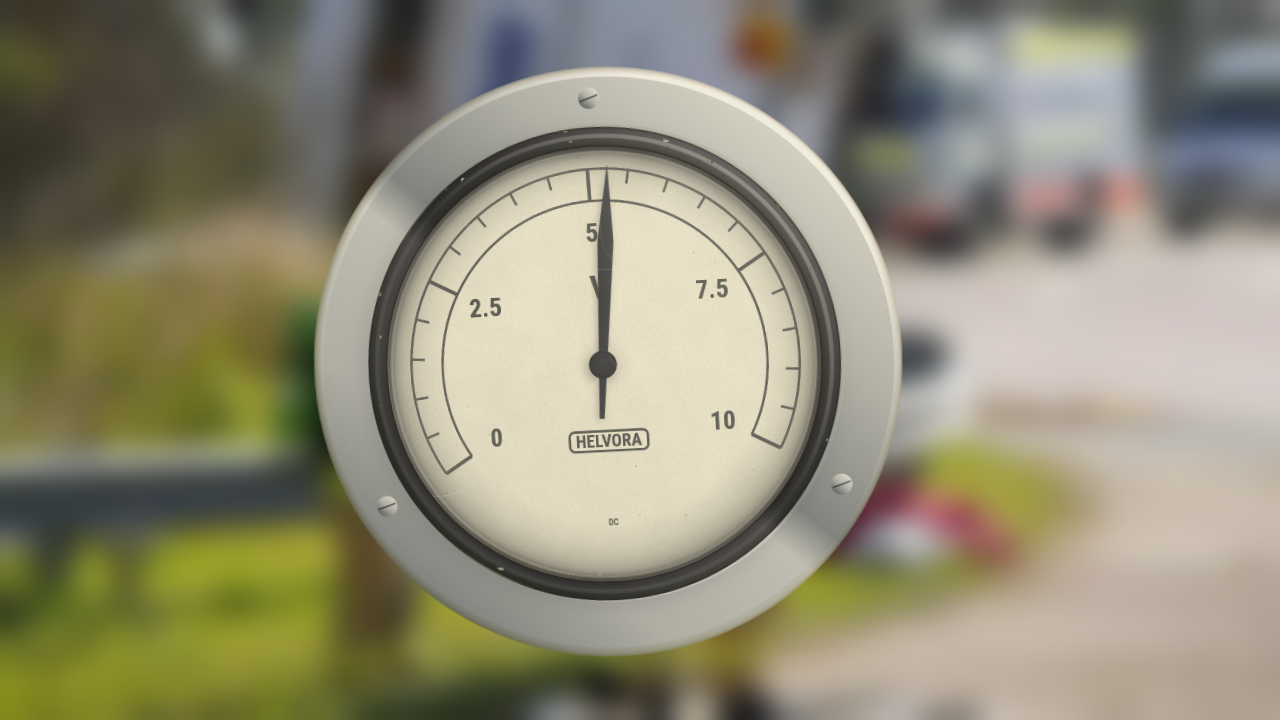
5.25 V
